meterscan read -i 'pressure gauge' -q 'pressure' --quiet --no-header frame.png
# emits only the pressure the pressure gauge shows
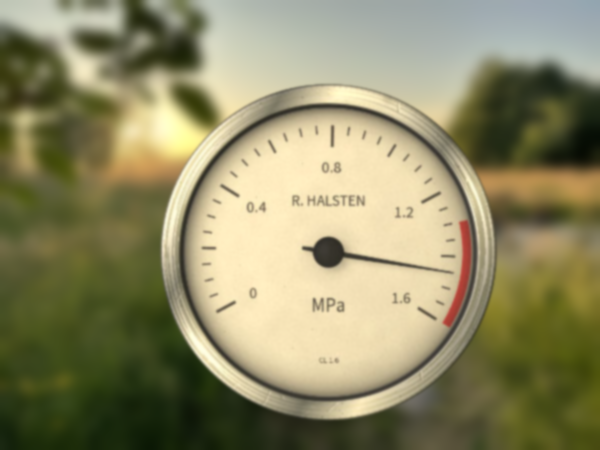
1.45 MPa
